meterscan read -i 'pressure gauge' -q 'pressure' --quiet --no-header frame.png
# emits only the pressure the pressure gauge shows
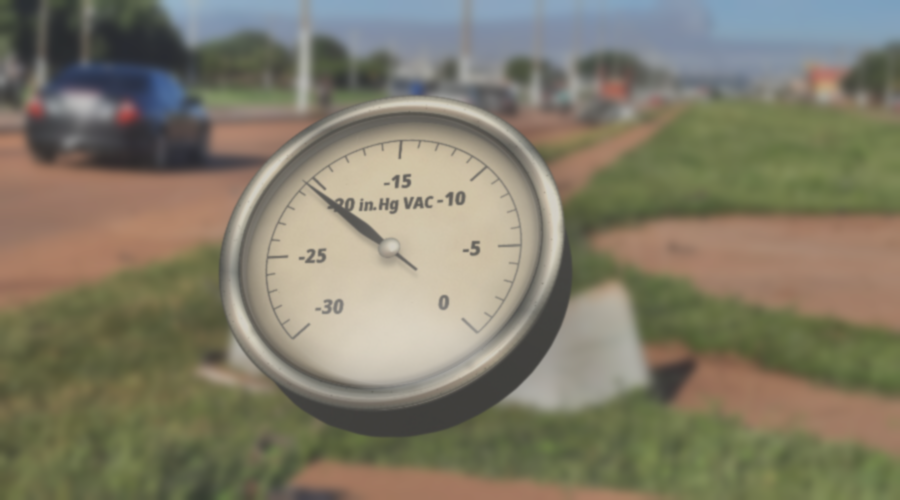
-20.5 inHg
